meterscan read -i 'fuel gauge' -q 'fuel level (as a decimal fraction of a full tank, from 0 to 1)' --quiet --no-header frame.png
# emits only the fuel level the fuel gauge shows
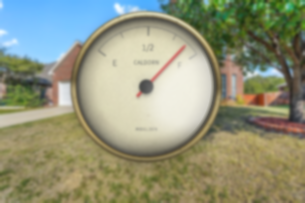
0.875
